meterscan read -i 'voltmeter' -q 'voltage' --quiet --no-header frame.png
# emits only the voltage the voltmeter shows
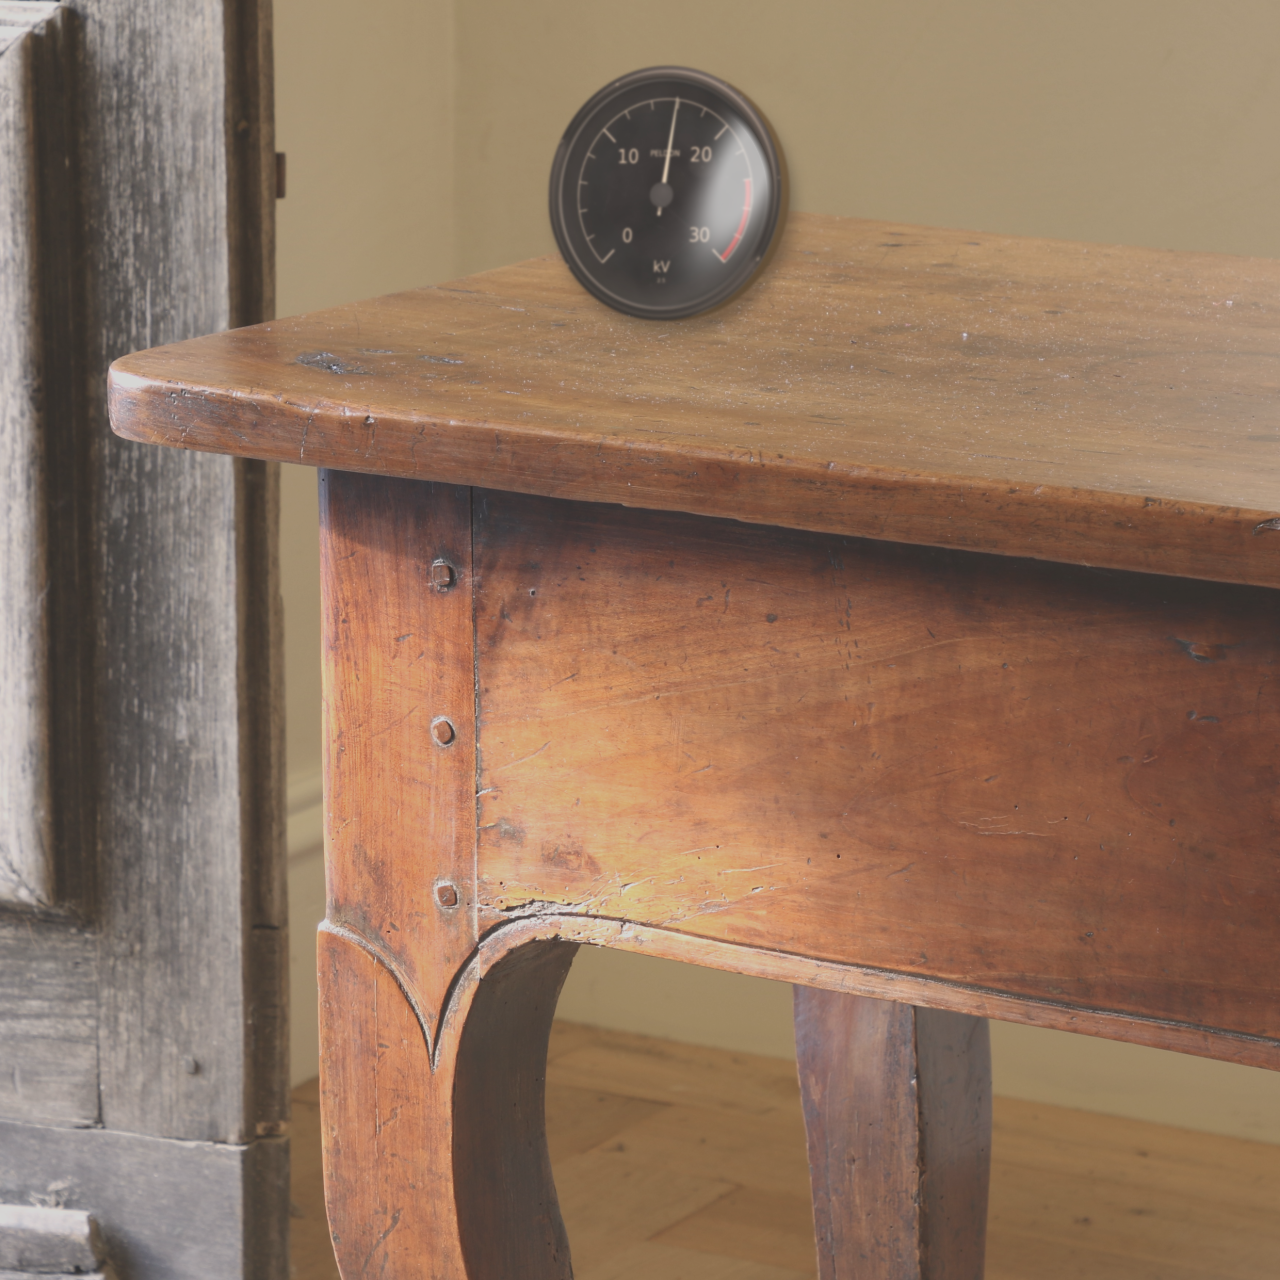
16 kV
